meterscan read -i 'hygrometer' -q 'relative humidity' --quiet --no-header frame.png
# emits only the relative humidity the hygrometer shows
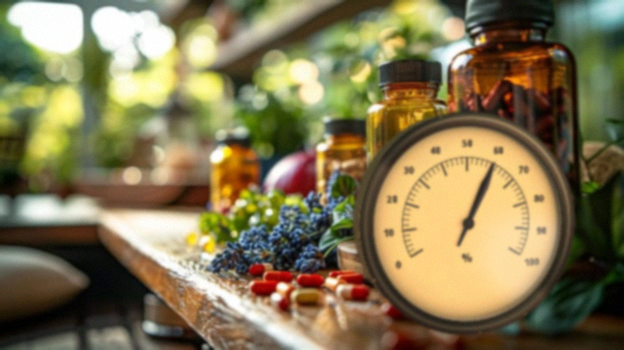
60 %
